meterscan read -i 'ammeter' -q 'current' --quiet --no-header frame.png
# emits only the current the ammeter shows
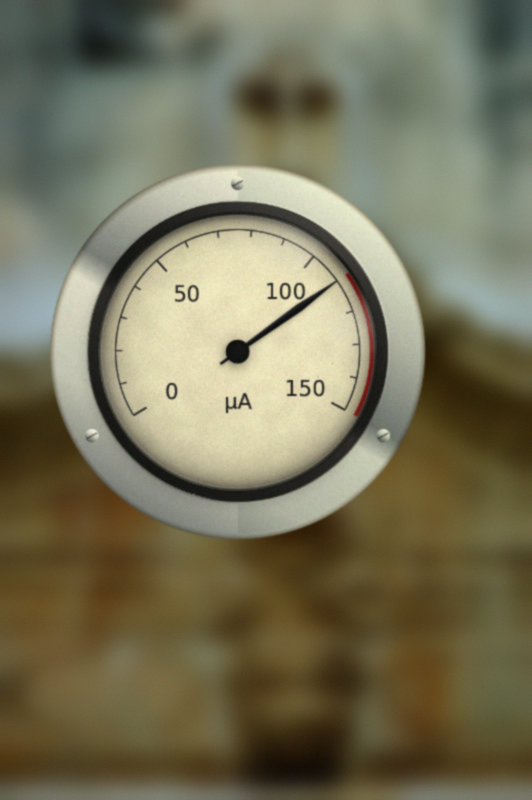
110 µA
